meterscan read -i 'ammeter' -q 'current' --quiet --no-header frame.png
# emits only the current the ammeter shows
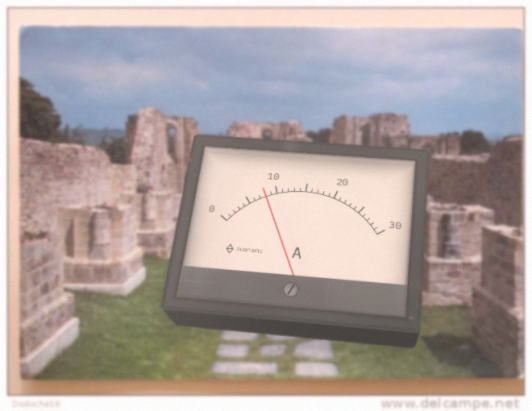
8 A
